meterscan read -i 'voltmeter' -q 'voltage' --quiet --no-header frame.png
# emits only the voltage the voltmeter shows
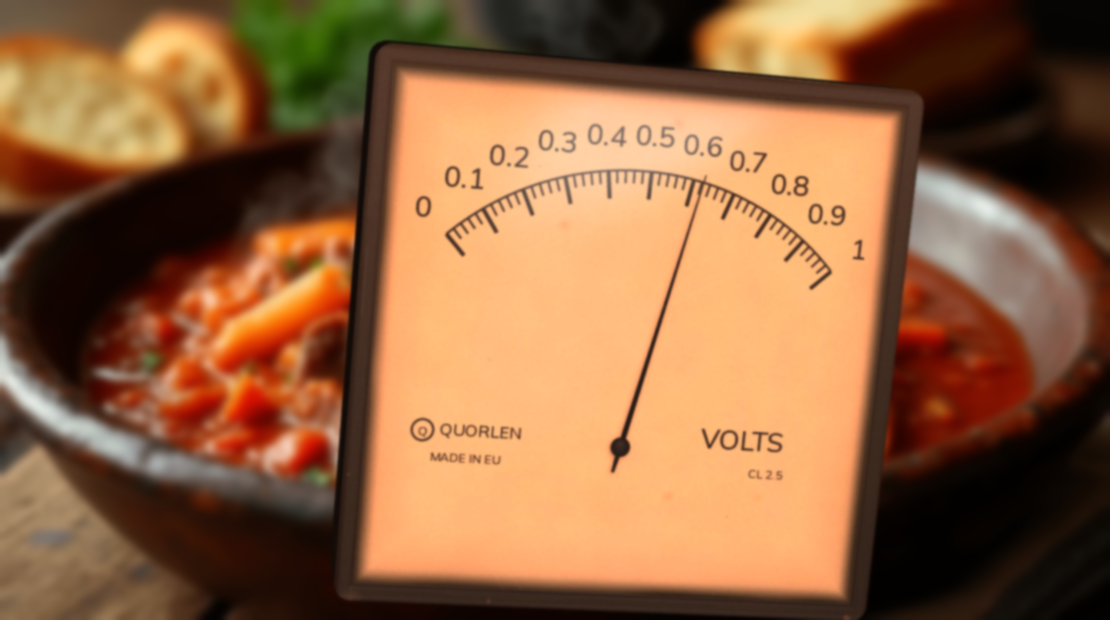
0.62 V
